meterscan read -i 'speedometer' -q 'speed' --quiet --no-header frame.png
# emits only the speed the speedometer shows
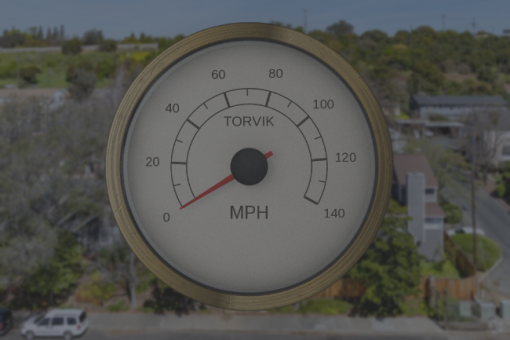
0 mph
